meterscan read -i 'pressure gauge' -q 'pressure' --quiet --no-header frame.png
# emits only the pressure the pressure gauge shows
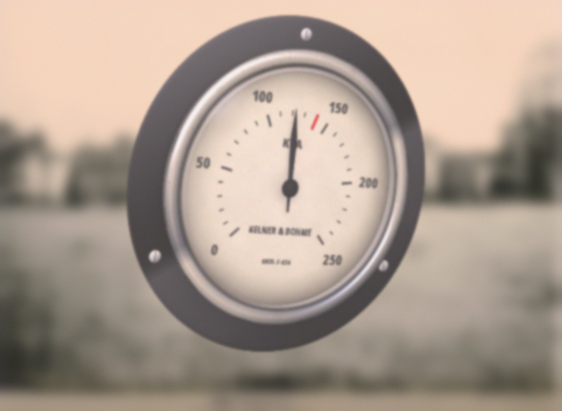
120 kPa
